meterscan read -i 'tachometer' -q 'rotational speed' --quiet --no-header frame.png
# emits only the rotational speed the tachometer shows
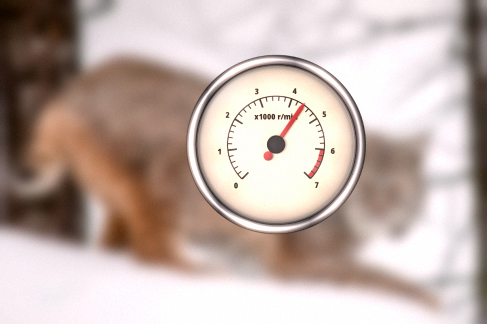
4400 rpm
